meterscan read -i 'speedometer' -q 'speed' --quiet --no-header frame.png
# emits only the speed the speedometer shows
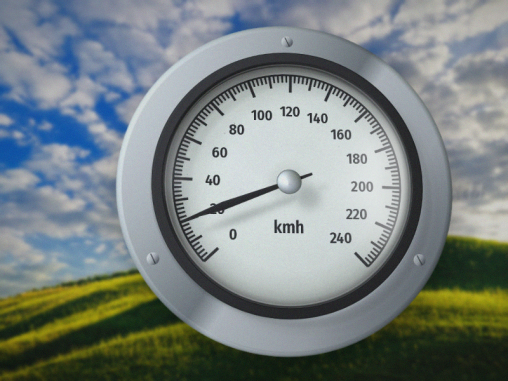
20 km/h
